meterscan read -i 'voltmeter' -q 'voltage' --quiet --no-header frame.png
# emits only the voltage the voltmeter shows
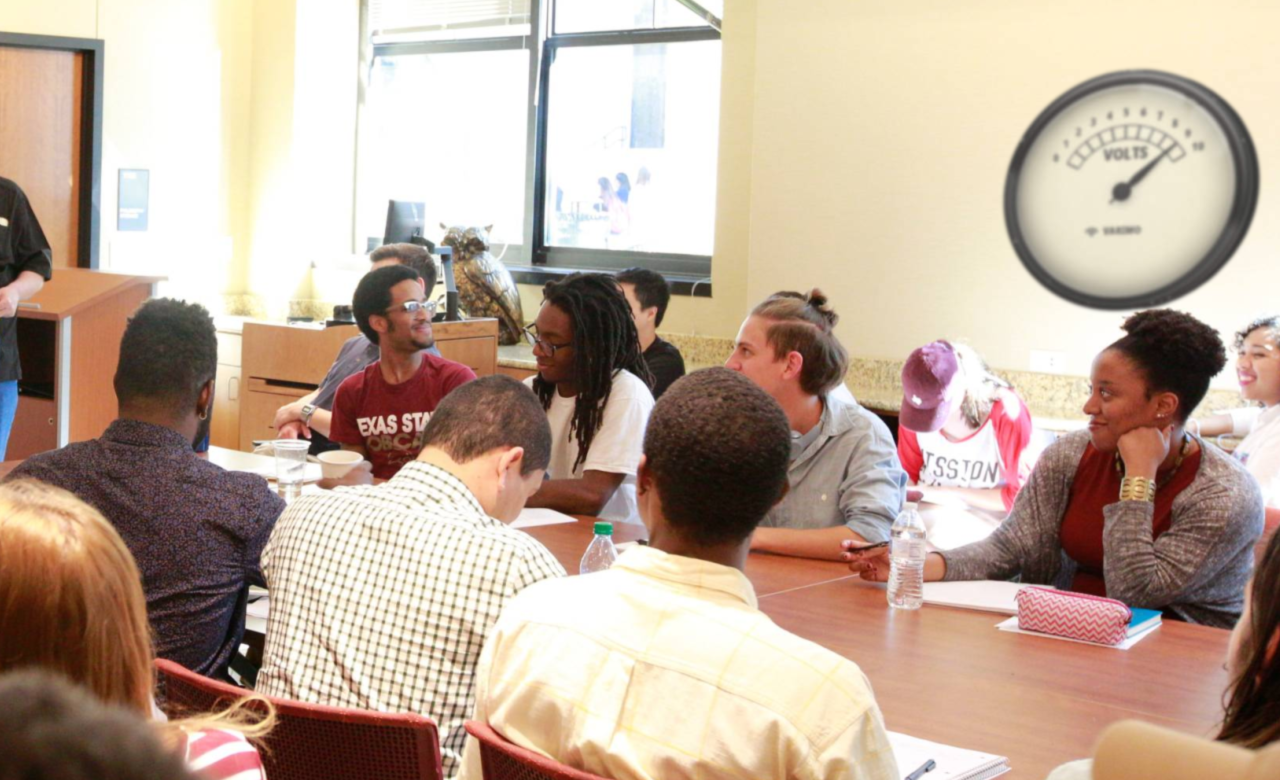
9 V
